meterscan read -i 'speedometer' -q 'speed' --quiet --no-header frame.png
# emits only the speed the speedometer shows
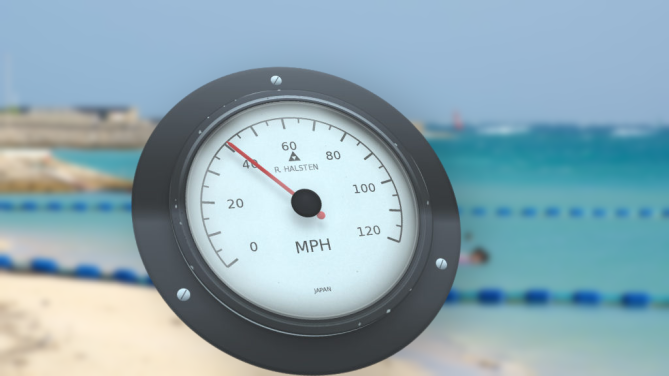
40 mph
